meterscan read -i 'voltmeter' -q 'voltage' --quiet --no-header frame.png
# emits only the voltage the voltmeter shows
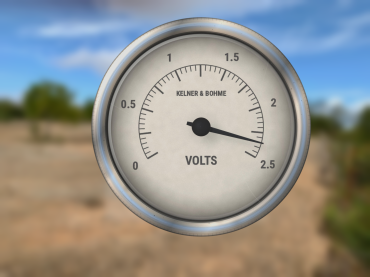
2.35 V
